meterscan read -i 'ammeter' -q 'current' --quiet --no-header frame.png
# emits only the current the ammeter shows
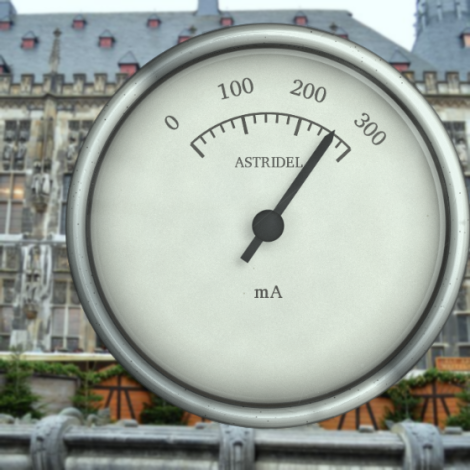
260 mA
